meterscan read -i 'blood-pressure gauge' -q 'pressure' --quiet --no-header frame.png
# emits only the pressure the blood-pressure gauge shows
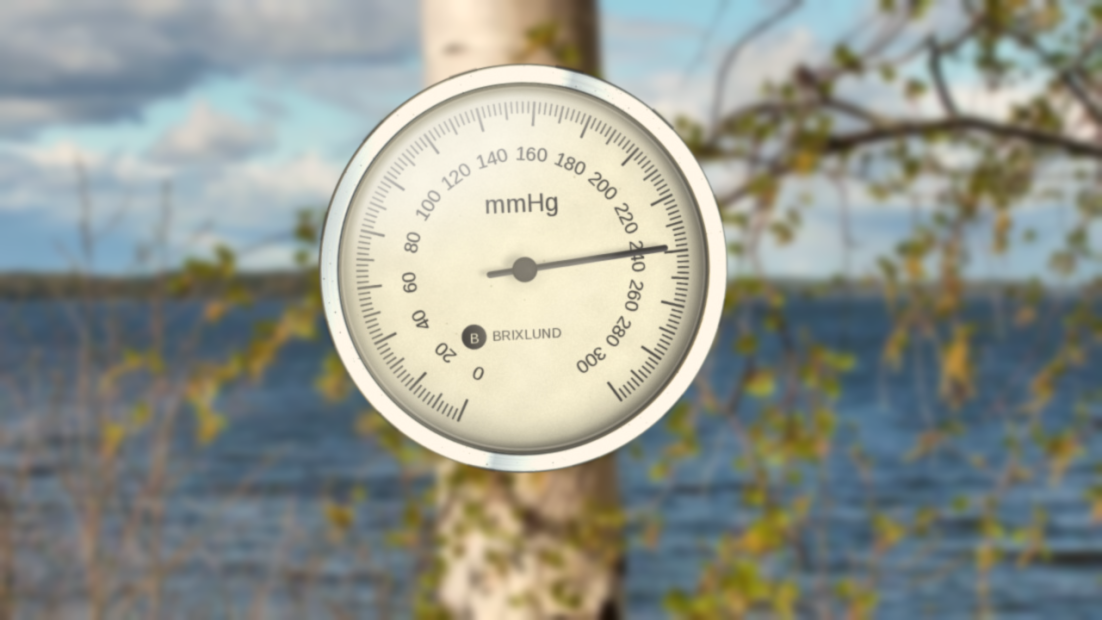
238 mmHg
